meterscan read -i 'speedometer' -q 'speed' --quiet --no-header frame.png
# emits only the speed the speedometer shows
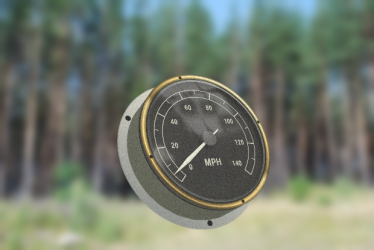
5 mph
